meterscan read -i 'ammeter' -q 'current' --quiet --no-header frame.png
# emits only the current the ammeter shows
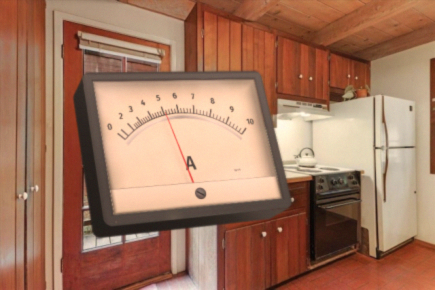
5 A
